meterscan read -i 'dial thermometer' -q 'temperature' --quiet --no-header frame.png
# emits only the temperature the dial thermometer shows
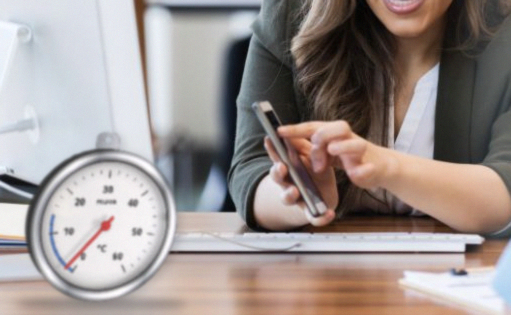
2 °C
